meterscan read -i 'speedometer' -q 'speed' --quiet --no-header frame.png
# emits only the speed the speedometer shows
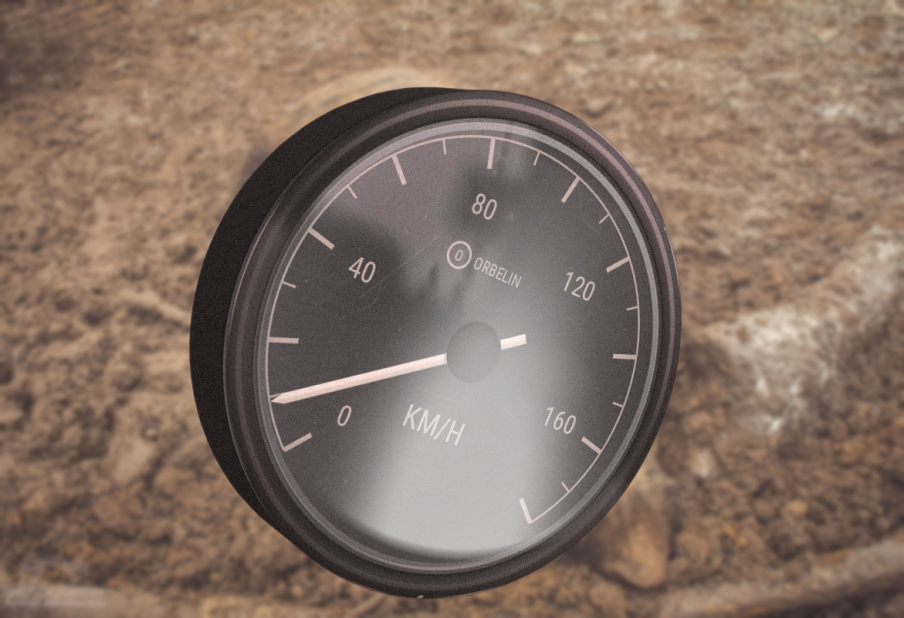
10 km/h
